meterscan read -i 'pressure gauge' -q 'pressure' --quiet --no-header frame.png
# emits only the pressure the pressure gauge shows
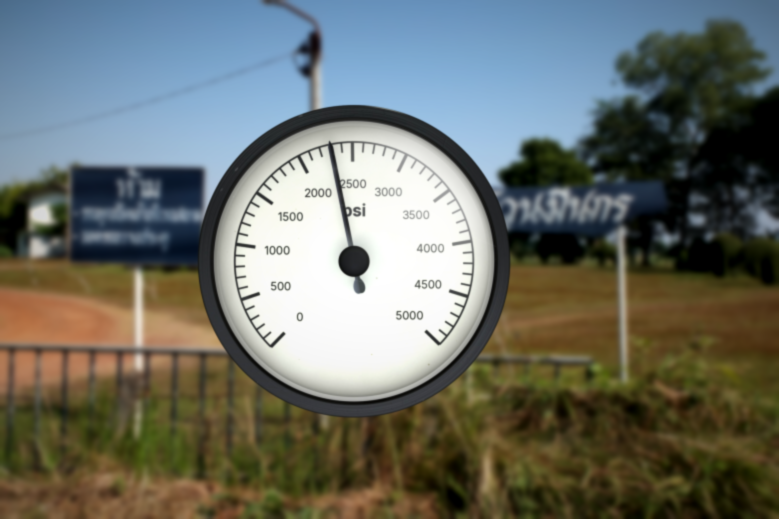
2300 psi
